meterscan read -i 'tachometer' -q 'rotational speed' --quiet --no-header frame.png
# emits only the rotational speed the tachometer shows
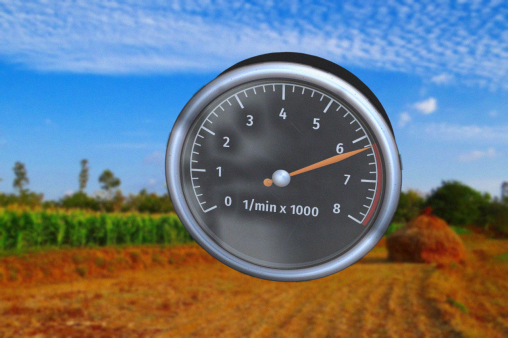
6200 rpm
